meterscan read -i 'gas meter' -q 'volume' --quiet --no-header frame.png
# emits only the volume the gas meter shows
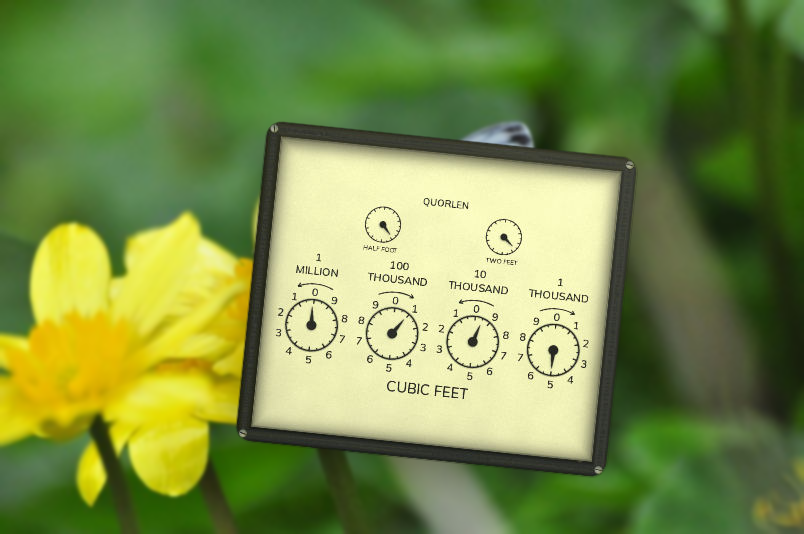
9500 ft³
